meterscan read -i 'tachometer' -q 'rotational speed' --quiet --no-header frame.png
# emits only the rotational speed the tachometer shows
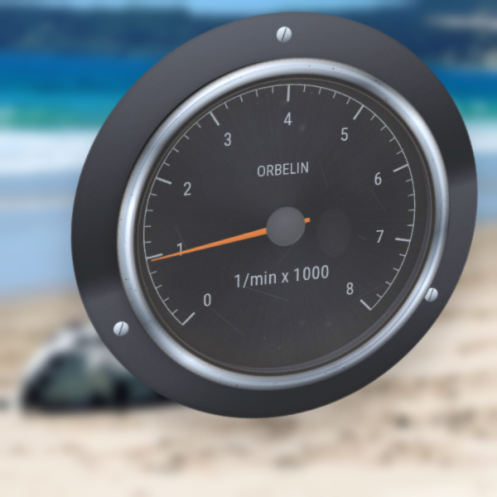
1000 rpm
